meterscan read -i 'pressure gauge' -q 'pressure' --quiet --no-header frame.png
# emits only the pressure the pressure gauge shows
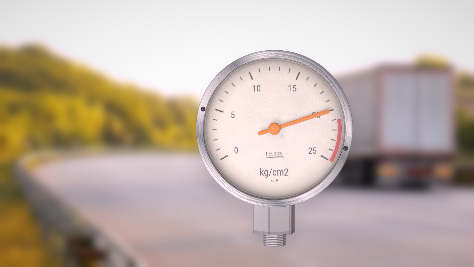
20 kg/cm²
